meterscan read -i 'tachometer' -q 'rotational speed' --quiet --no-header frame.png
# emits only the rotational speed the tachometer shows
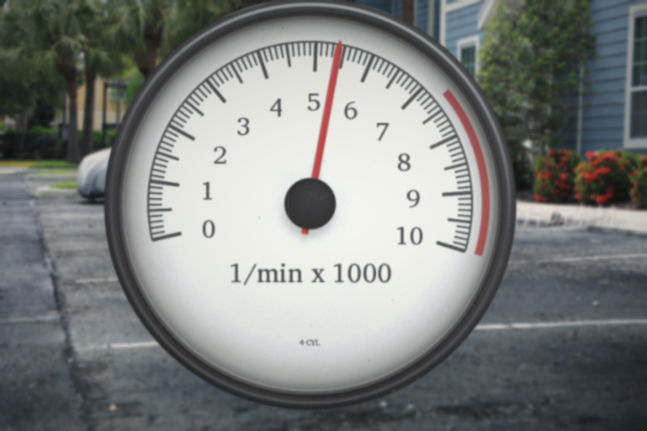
5400 rpm
